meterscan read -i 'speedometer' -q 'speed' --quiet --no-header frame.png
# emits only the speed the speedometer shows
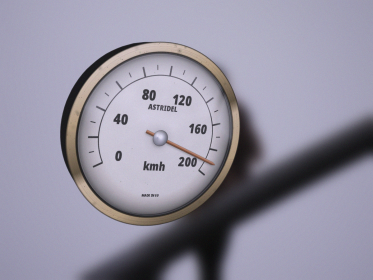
190 km/h
